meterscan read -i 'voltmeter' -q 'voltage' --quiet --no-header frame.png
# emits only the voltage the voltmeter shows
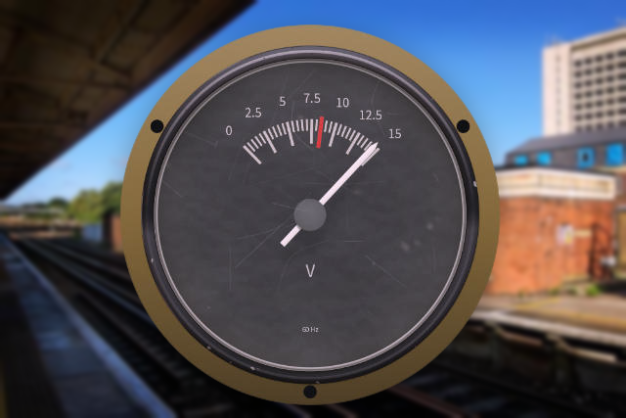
14.5 V
